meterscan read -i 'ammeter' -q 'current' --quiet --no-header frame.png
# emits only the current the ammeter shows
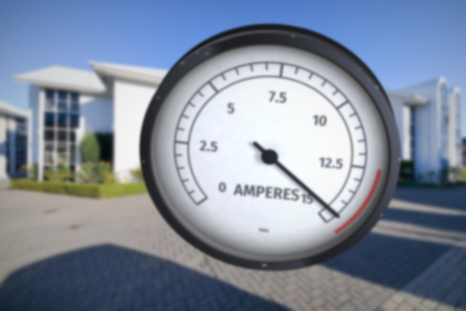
14.5 A
